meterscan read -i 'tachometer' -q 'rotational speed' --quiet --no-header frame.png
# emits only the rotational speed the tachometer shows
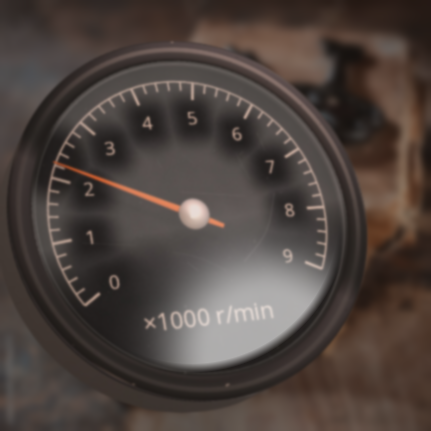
2200 rpm
